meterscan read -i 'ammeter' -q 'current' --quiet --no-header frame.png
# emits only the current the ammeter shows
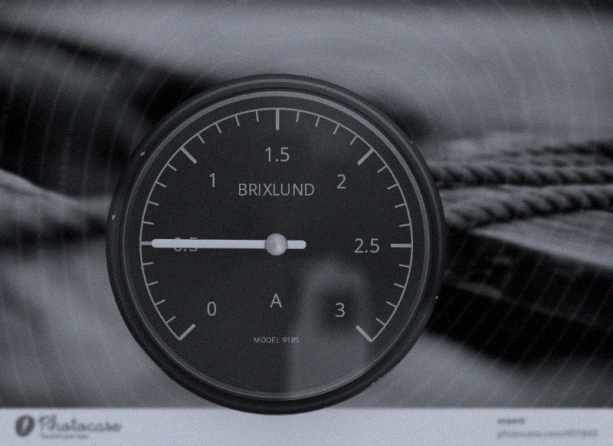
0.5 A
